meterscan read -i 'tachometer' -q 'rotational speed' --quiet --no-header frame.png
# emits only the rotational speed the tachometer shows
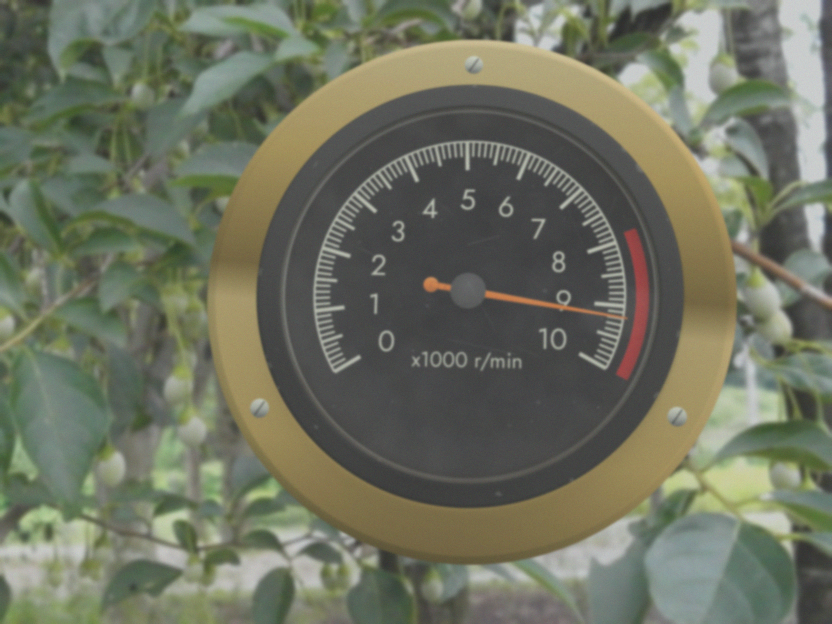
9200 rpm
